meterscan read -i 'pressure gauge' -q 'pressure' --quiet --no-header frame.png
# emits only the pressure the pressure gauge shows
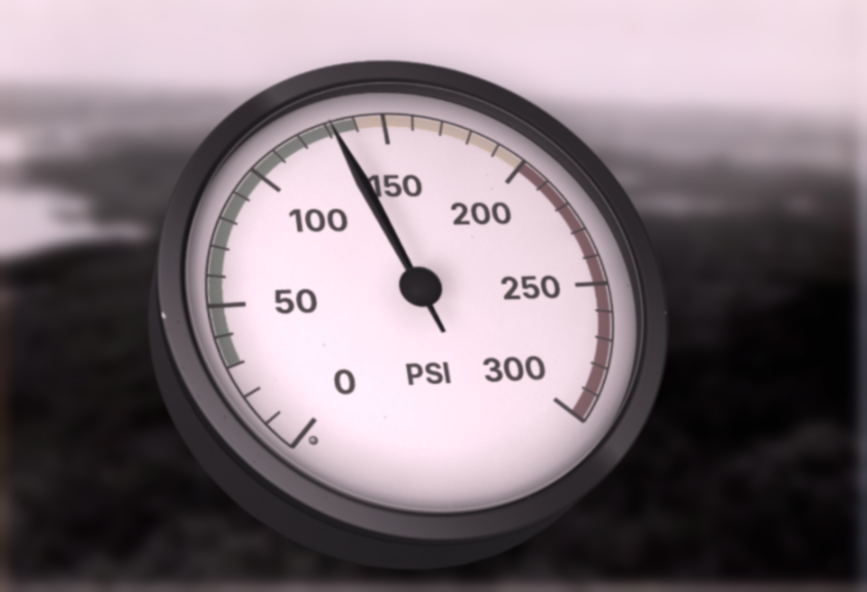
130 psi
